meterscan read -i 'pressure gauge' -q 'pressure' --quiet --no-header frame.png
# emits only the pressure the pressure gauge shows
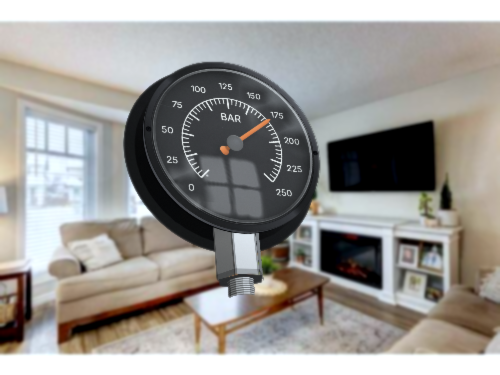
175 bar
